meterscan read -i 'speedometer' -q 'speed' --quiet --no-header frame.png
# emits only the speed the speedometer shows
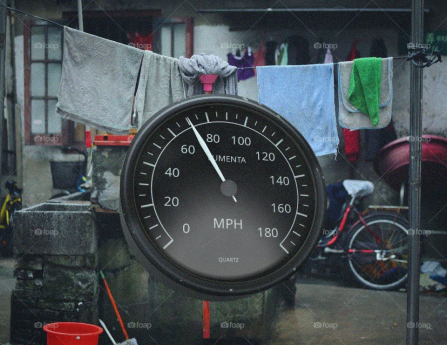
70 mph
